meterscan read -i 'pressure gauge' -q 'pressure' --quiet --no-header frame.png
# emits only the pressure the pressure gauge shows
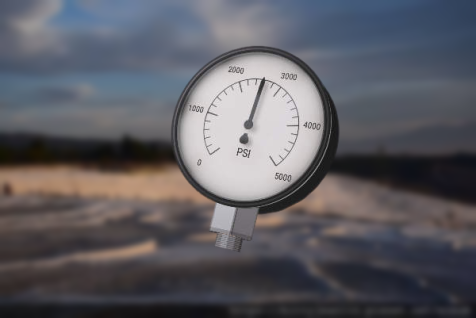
2600 psi
